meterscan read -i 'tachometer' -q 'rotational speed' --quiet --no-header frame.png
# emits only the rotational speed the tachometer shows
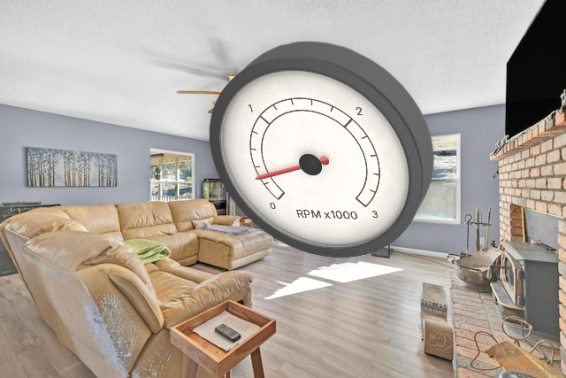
300 rpm
